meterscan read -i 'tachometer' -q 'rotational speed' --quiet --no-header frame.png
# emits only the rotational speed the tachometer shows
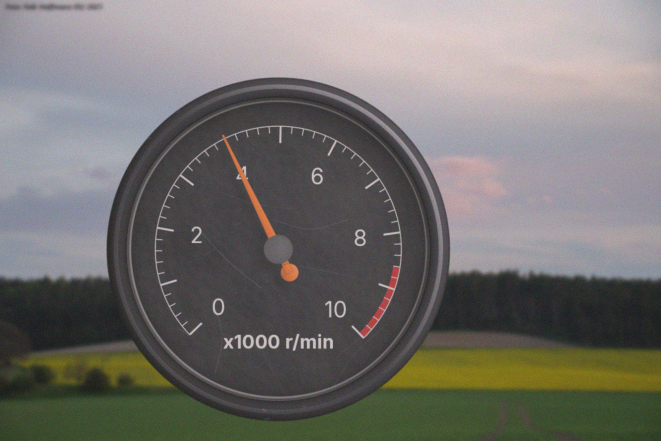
4000 rpm
